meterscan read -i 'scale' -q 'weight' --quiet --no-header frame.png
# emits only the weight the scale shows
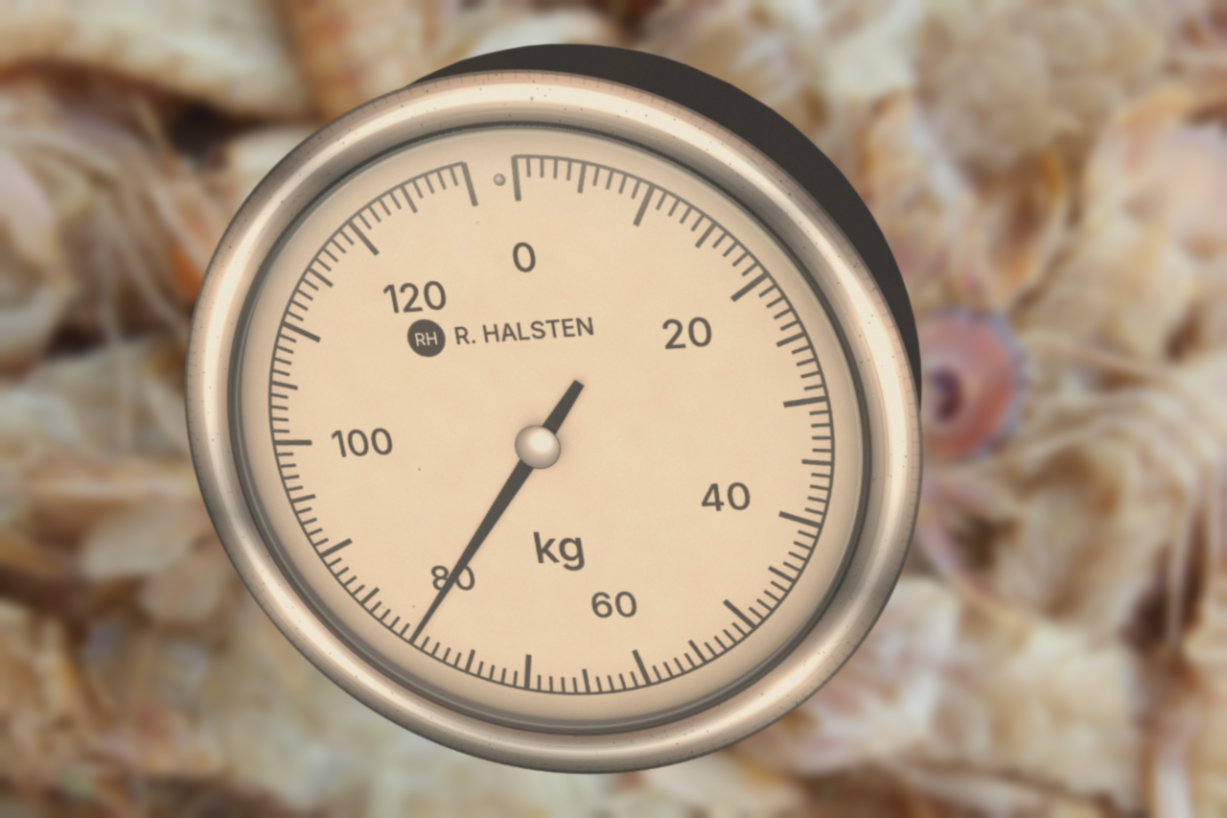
80 kg
